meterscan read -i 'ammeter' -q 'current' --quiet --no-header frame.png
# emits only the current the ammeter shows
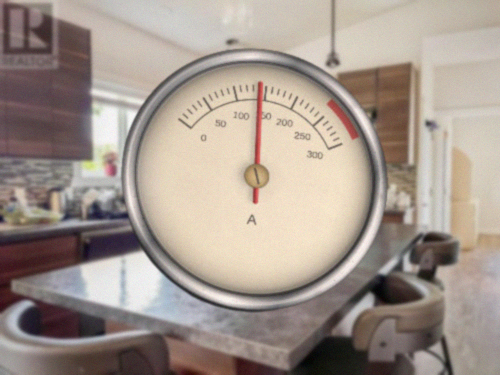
140 A
